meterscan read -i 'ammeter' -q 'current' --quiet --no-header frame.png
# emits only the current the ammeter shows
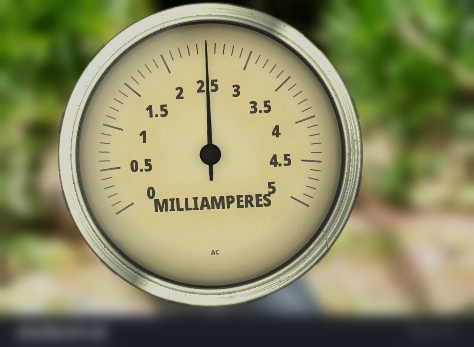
2.5 mA
